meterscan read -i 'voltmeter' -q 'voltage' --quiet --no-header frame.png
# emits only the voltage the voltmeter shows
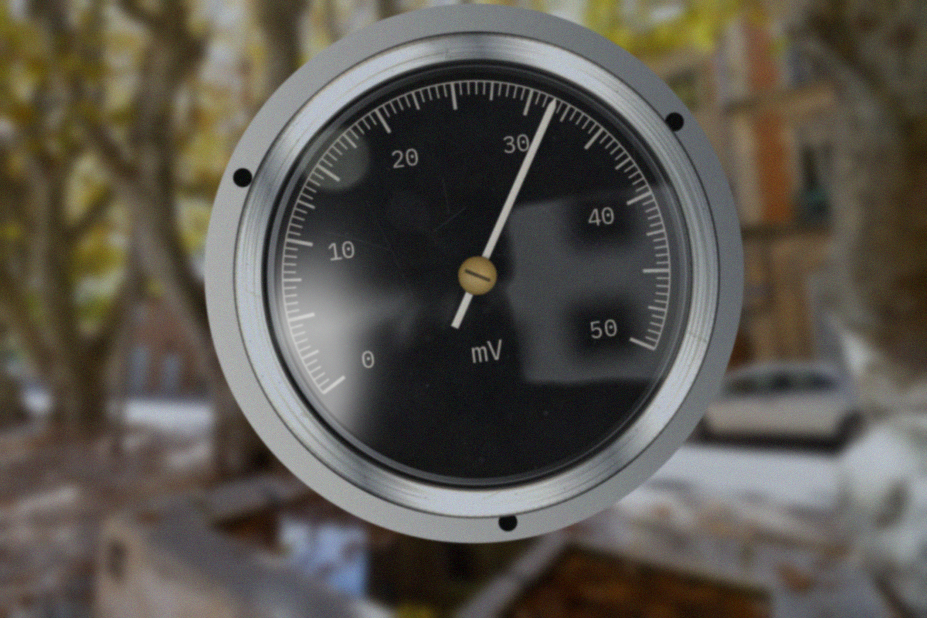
31.5 mV
